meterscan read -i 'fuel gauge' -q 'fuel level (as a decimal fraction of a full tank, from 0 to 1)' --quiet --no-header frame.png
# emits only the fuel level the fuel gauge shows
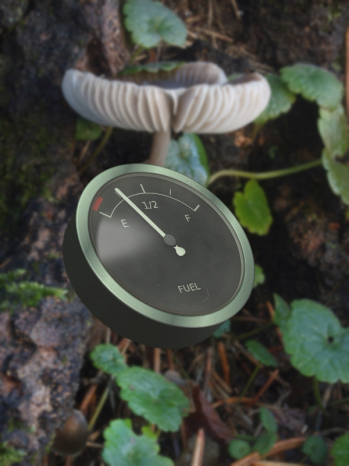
0.25
